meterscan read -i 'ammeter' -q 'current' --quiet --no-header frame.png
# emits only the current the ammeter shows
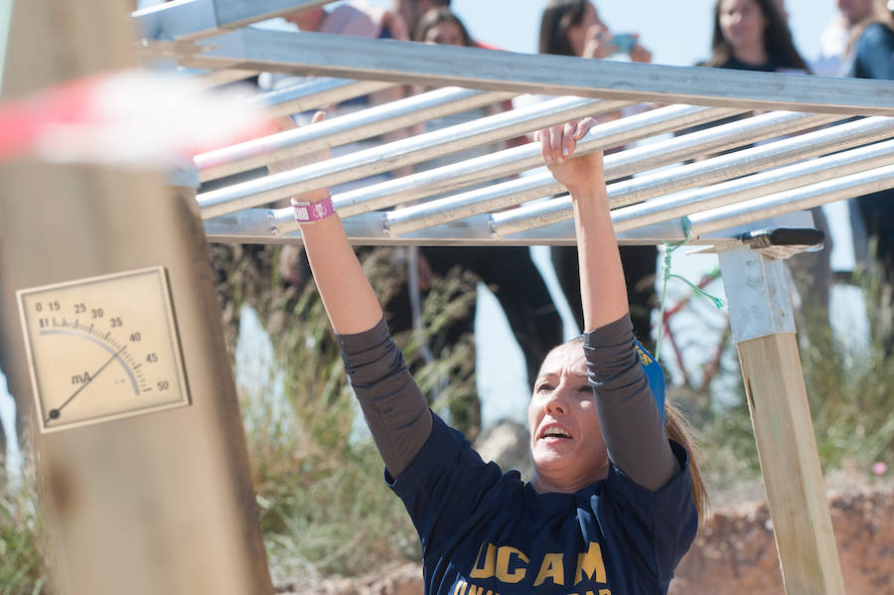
40 mA
